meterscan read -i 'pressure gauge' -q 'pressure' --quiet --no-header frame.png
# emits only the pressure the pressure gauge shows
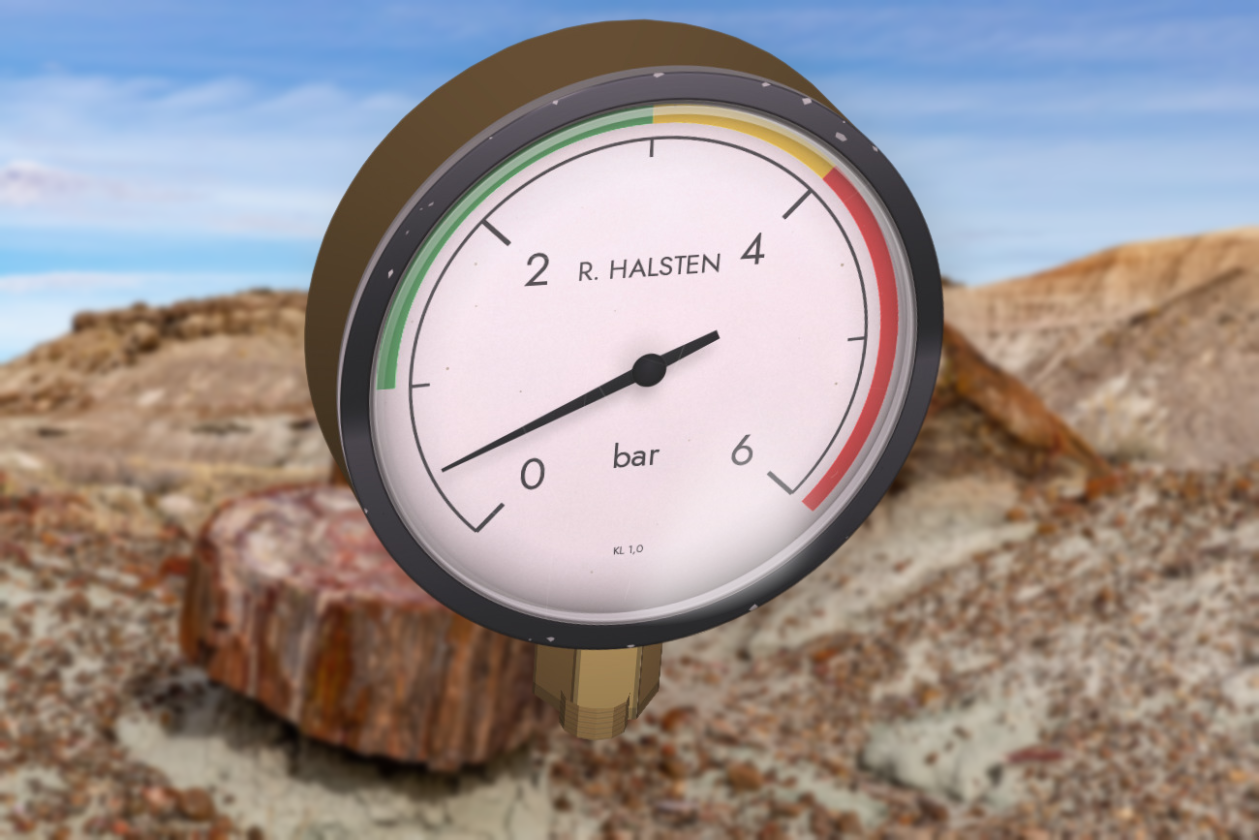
0.5 bar
